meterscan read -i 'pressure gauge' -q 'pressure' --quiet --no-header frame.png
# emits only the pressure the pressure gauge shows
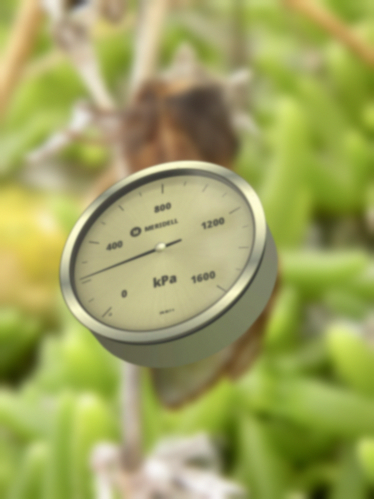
200 kPa
